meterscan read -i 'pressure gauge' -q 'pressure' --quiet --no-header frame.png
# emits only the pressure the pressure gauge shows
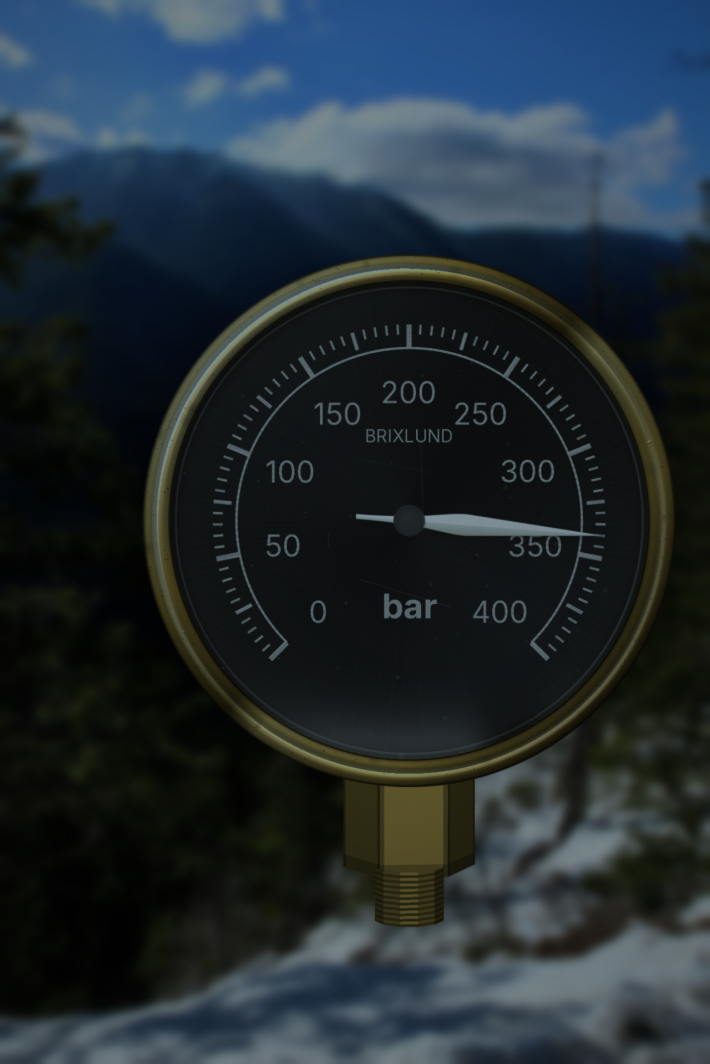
340 bar
